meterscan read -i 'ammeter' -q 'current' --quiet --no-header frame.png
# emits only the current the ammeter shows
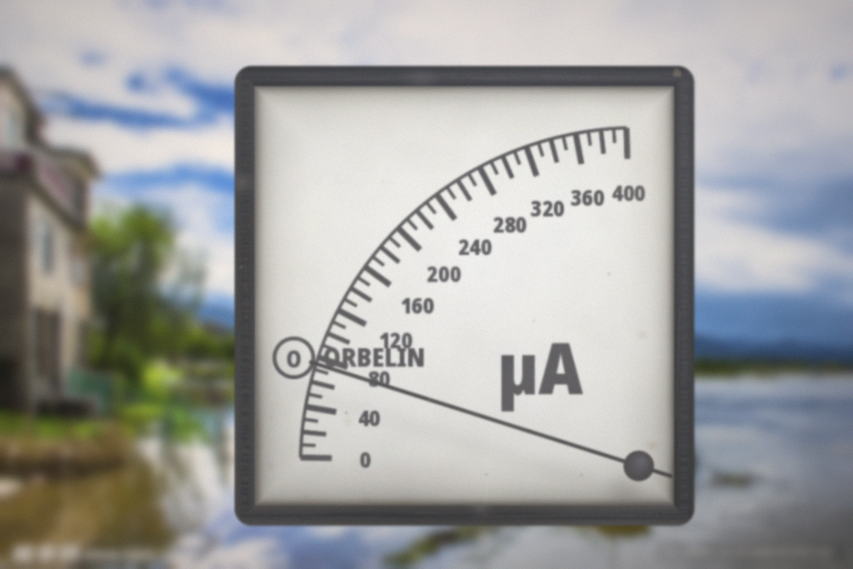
75 µA
